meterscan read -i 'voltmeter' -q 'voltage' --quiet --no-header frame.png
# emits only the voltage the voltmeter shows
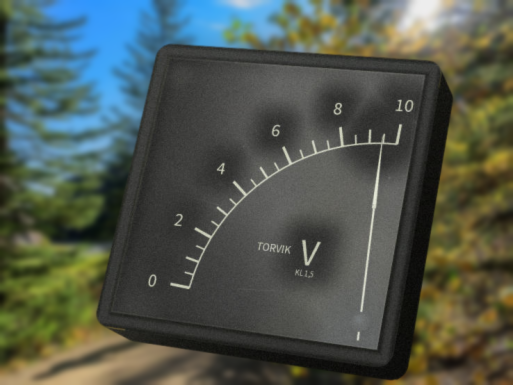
9.5 V
